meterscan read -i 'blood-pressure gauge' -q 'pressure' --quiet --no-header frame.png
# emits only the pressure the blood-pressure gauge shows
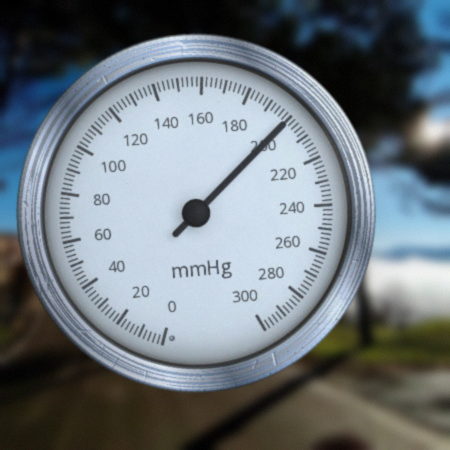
200 mmHg
